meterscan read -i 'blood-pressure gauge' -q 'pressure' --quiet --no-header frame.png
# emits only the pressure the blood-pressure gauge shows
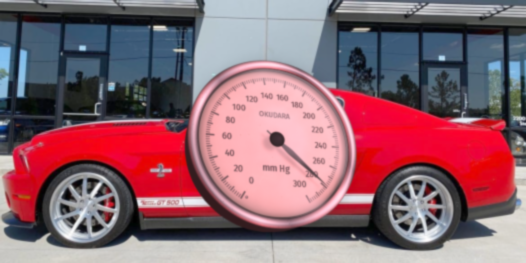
280 mmHg
